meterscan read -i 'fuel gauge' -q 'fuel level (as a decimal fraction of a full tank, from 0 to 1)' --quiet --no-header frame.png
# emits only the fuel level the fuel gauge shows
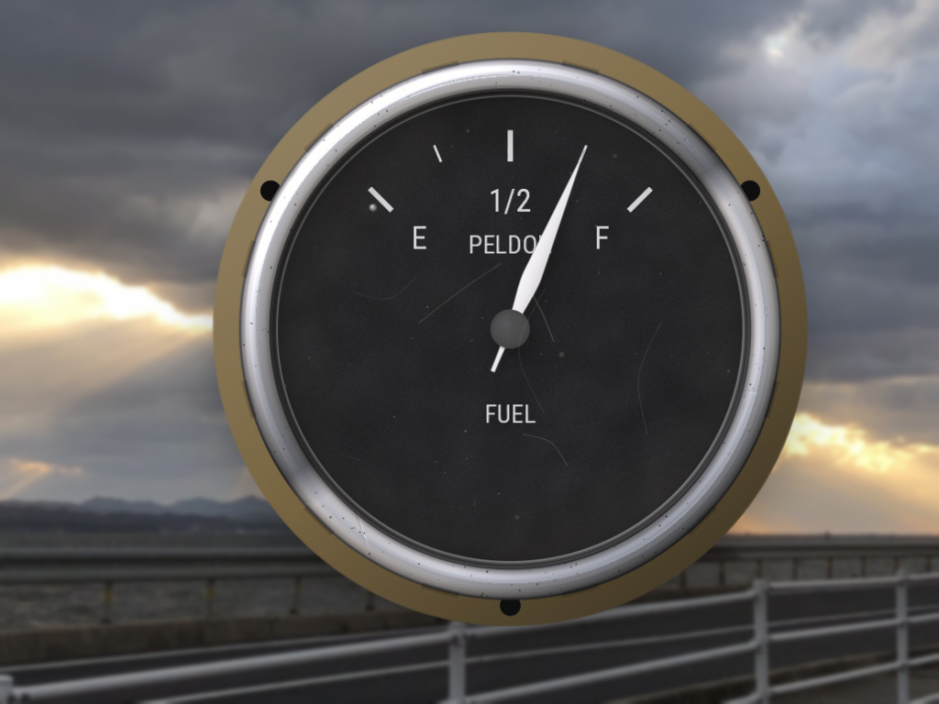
0.75
